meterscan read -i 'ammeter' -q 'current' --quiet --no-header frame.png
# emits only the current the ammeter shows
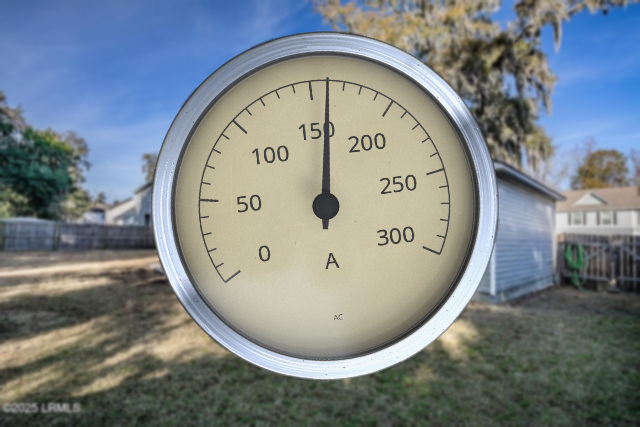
160 A
